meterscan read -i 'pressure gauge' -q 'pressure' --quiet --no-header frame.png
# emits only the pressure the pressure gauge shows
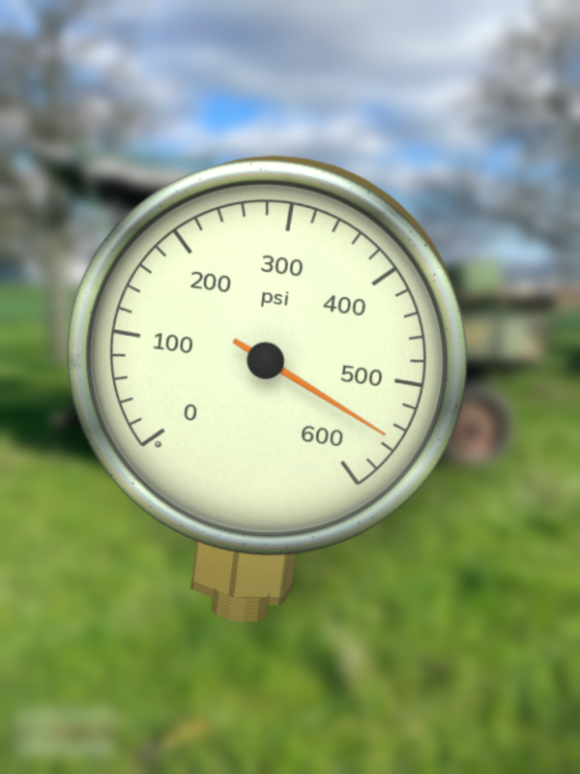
550 psi
